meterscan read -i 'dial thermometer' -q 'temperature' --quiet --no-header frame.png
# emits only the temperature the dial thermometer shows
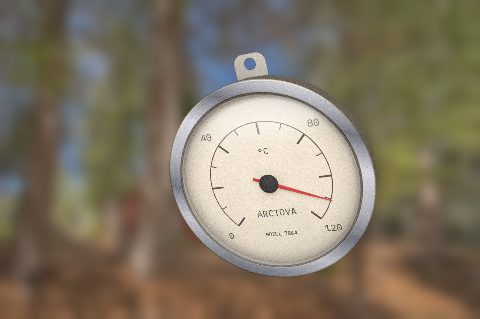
110 °C
